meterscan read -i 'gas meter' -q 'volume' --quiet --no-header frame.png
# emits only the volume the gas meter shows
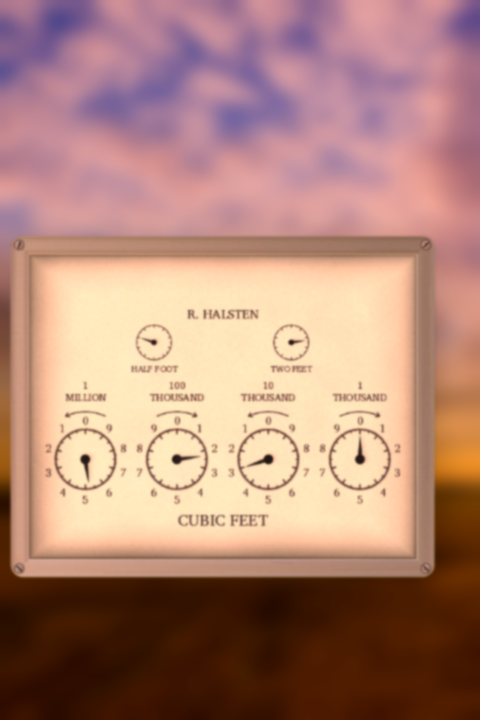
523000 ft³
